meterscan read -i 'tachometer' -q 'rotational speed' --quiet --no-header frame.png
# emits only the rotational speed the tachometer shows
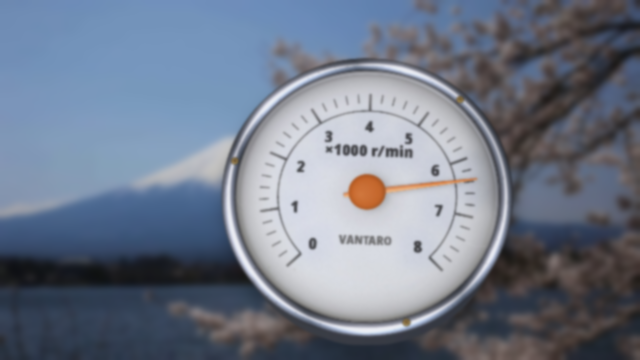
6400 rpm
